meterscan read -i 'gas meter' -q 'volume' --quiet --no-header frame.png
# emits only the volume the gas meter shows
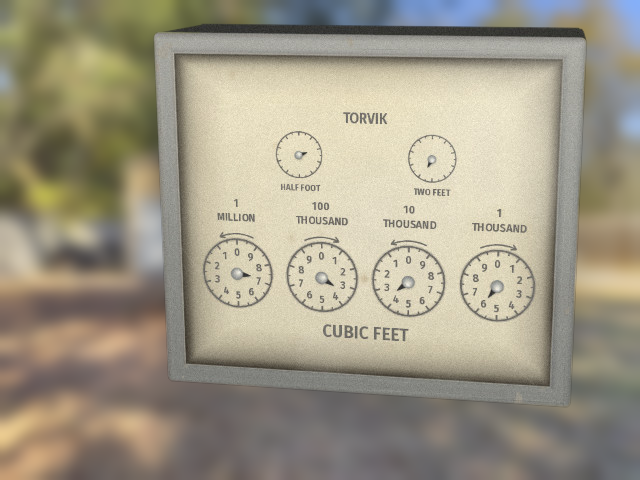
733600 ft³
